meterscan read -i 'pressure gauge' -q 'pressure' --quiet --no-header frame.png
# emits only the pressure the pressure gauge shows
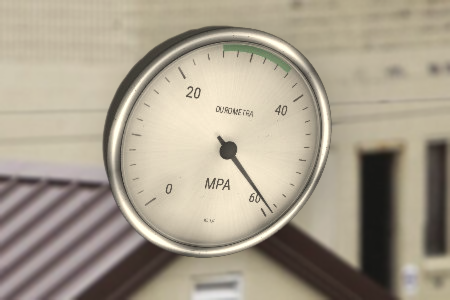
59 MPa
